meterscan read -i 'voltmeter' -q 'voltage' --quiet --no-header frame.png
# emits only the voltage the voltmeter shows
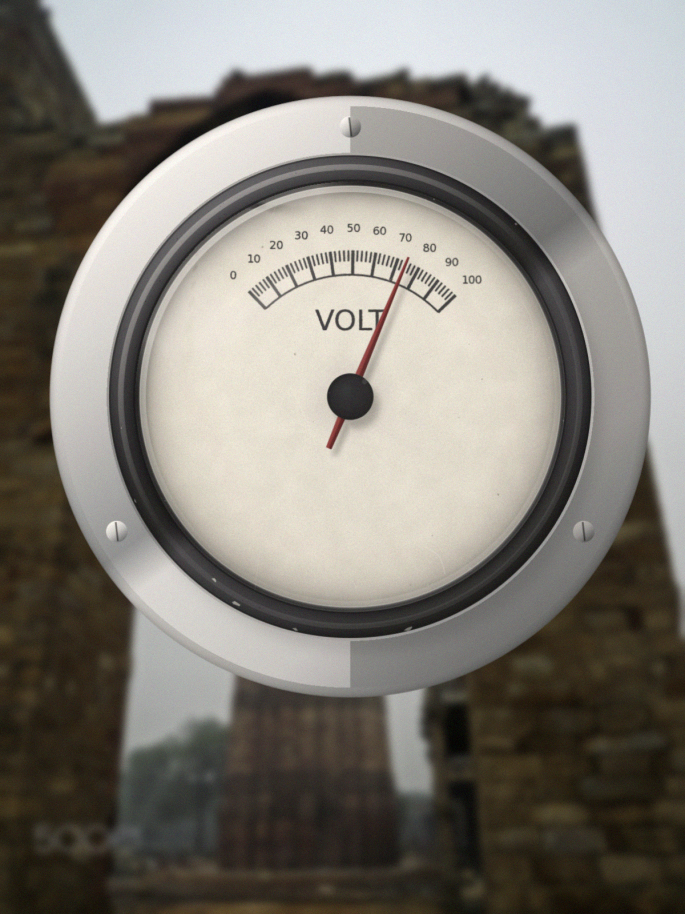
74 V
